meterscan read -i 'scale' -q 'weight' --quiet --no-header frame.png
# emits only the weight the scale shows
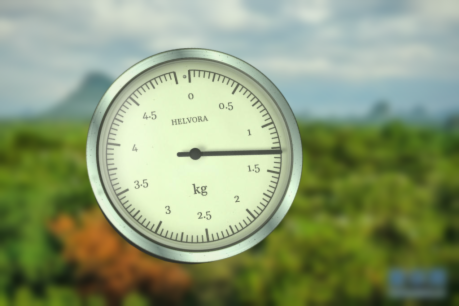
1.3 kg
